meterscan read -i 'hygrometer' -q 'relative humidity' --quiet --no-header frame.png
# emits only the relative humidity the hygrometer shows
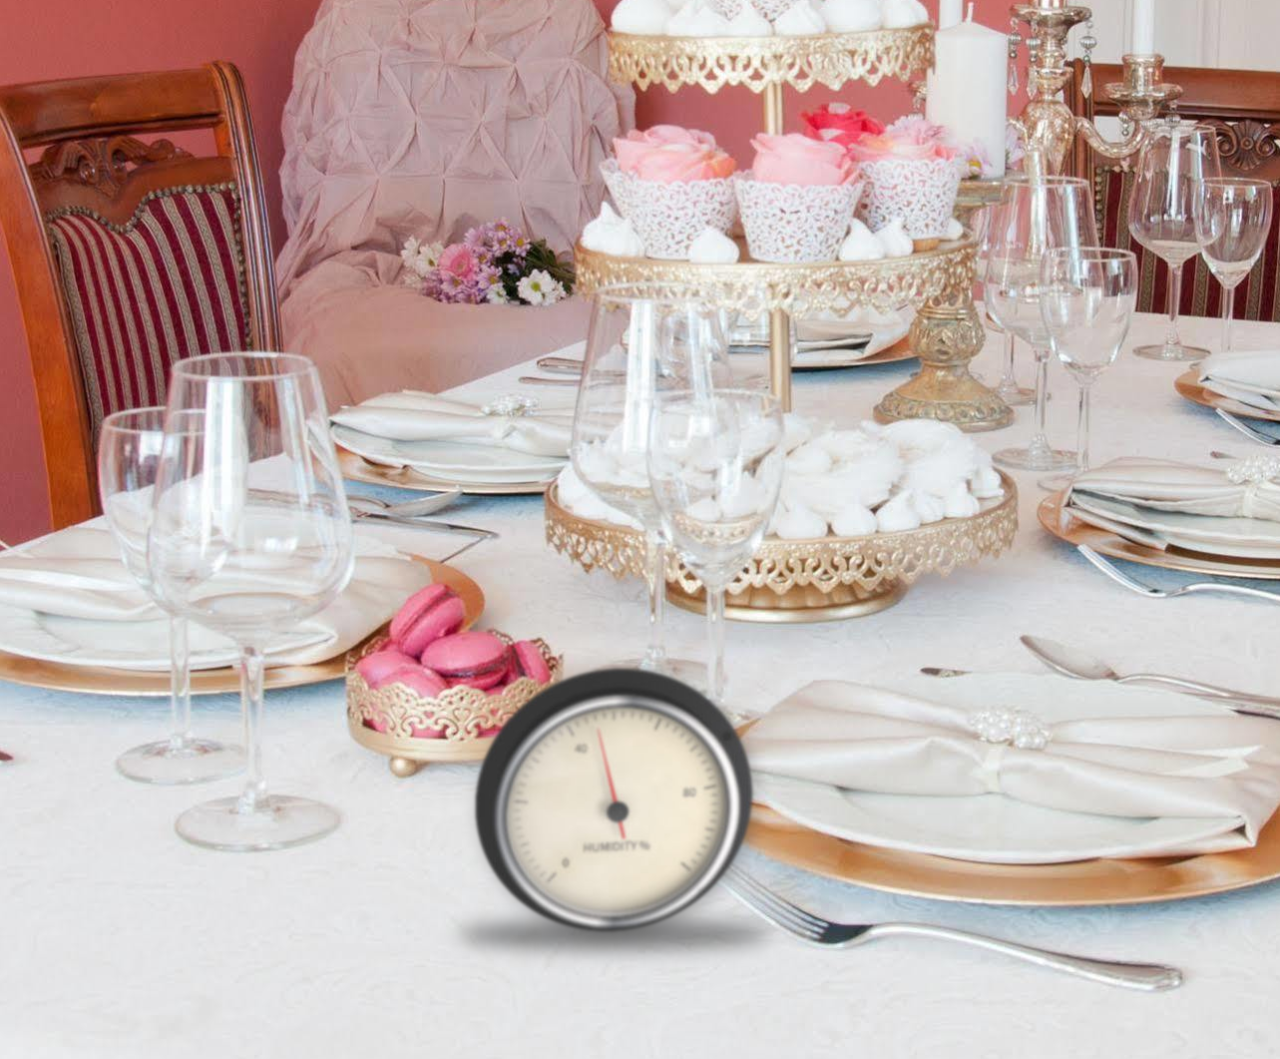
46 %
